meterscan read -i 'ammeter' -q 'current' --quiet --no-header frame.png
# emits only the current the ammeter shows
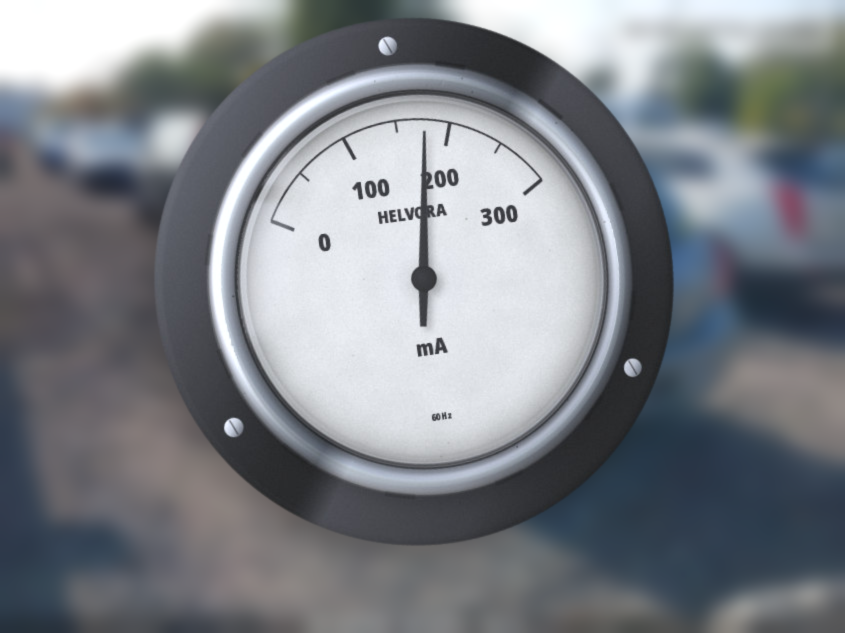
175 mA
